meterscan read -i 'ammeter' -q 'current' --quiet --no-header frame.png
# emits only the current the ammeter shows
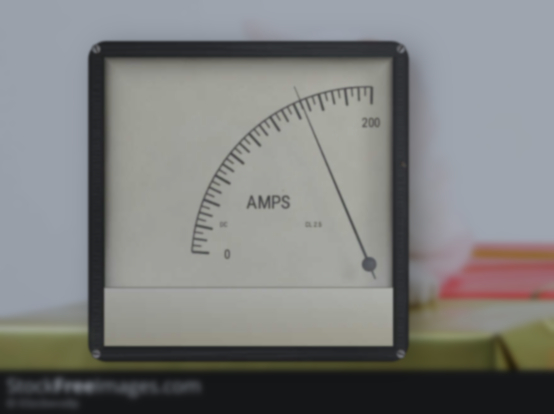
145 A
